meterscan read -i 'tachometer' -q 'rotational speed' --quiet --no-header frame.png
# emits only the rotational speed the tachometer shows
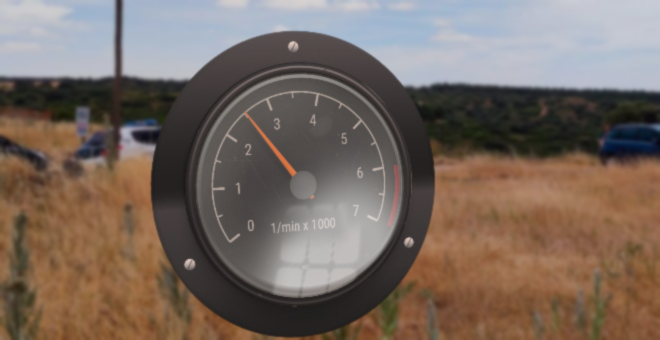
2500 rpm
